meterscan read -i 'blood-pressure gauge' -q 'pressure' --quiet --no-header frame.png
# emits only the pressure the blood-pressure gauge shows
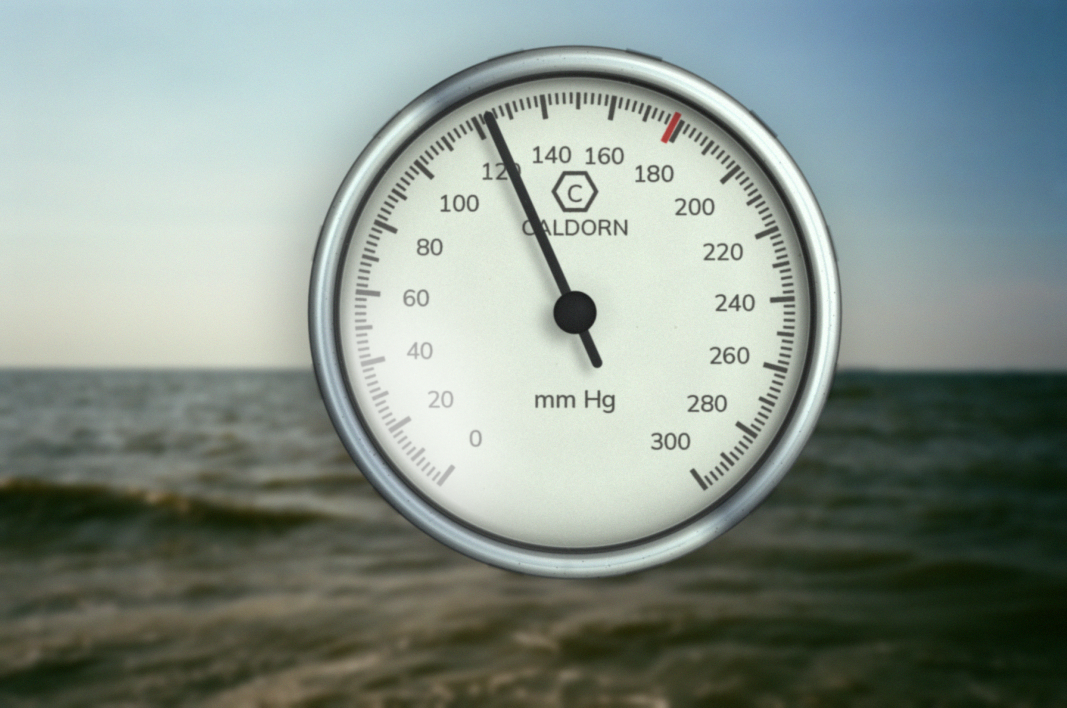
124 mmHg
